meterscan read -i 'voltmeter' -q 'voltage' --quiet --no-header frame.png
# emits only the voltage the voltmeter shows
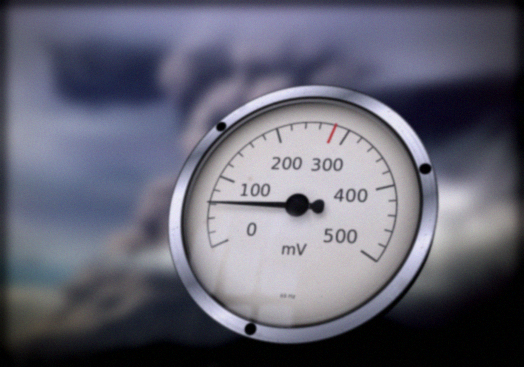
60 mV
